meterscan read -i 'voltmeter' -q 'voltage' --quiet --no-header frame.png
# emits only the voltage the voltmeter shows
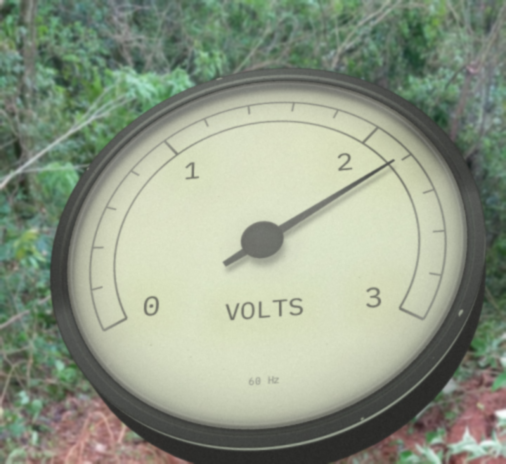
2.2 V
